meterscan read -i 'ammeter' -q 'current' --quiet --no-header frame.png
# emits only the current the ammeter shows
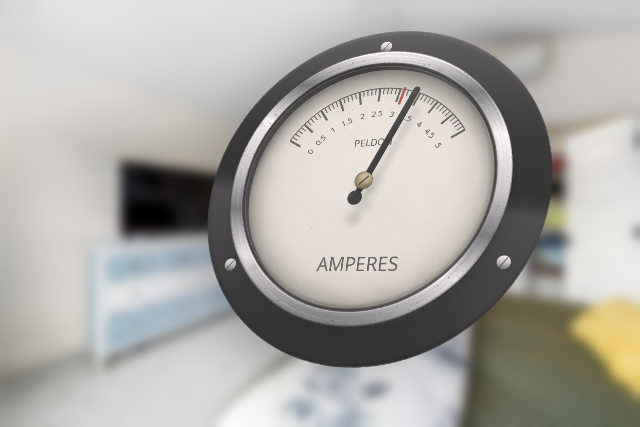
3.5 A
